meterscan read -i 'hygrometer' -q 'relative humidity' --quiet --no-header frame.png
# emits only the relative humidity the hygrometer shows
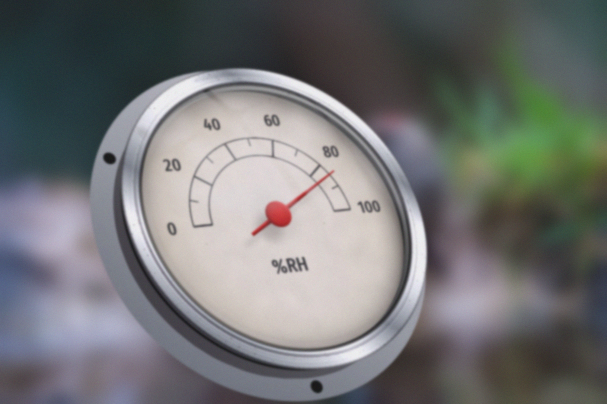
85 %
